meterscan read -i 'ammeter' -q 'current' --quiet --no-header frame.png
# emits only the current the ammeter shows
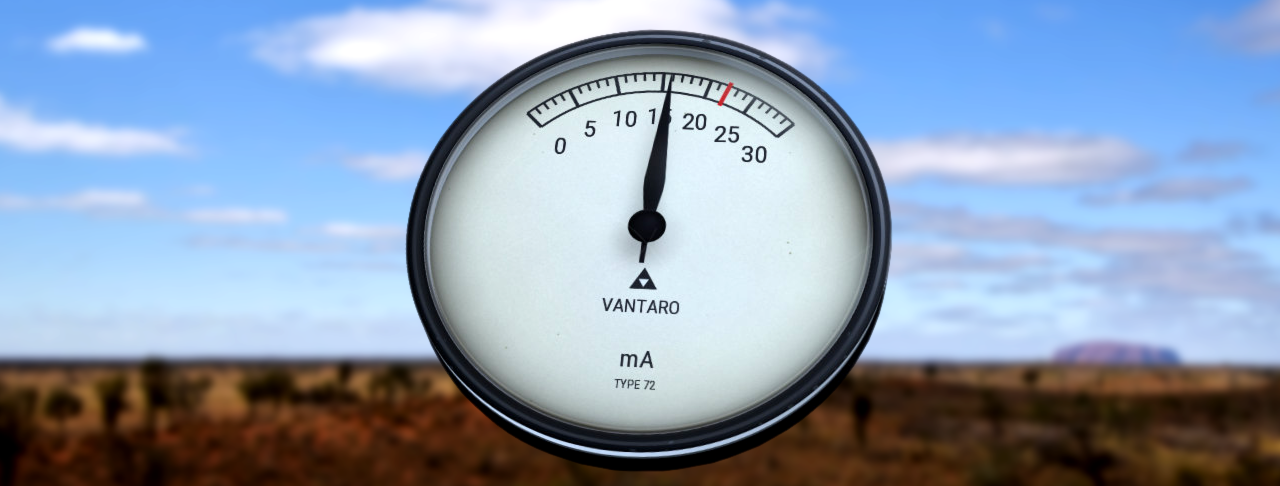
16 mA
